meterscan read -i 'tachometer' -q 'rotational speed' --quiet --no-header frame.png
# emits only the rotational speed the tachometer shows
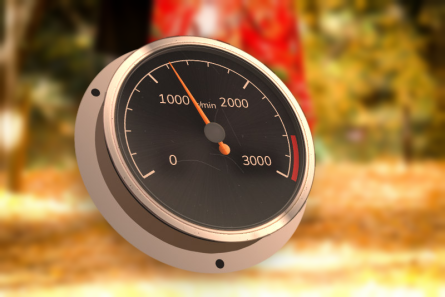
1200 rpm
